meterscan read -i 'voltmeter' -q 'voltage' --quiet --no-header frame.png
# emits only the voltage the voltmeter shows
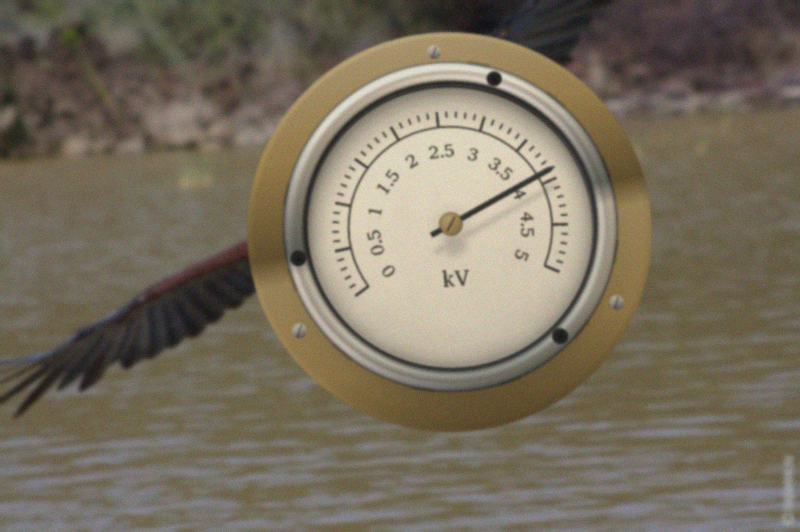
3.9 kV
